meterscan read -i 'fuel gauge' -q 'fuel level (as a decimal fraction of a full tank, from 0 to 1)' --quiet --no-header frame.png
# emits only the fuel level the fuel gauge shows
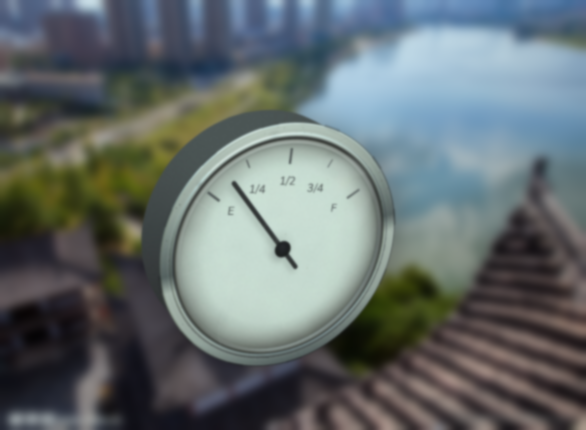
0.125
